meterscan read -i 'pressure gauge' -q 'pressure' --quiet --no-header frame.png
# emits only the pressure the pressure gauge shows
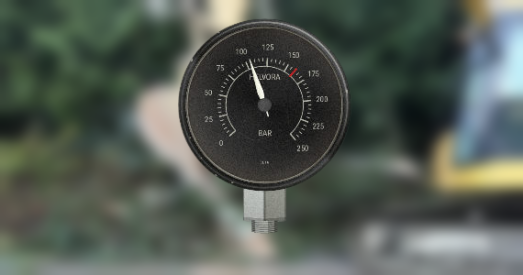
105 bar
